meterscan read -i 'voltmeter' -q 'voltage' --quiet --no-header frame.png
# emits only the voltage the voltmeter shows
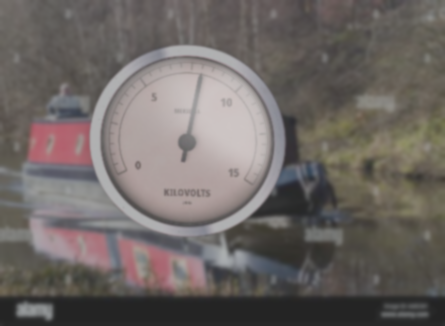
8 kV
